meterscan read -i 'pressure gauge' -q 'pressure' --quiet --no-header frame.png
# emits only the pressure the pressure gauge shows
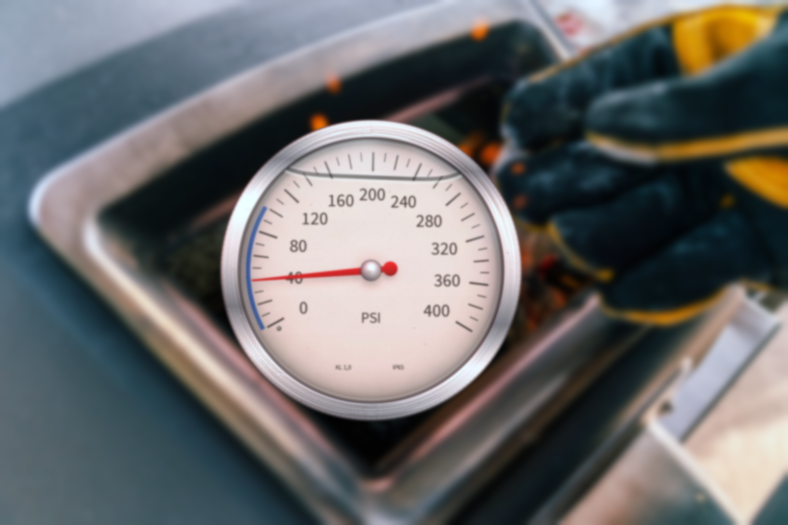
40 psi
